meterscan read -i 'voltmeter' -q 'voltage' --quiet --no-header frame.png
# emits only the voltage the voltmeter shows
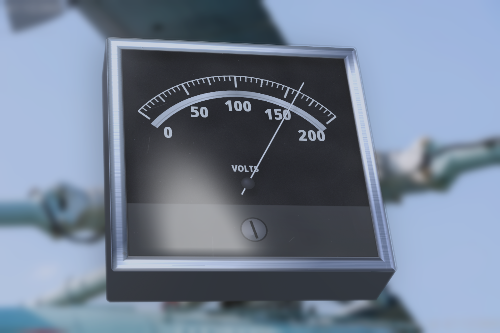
160 V
